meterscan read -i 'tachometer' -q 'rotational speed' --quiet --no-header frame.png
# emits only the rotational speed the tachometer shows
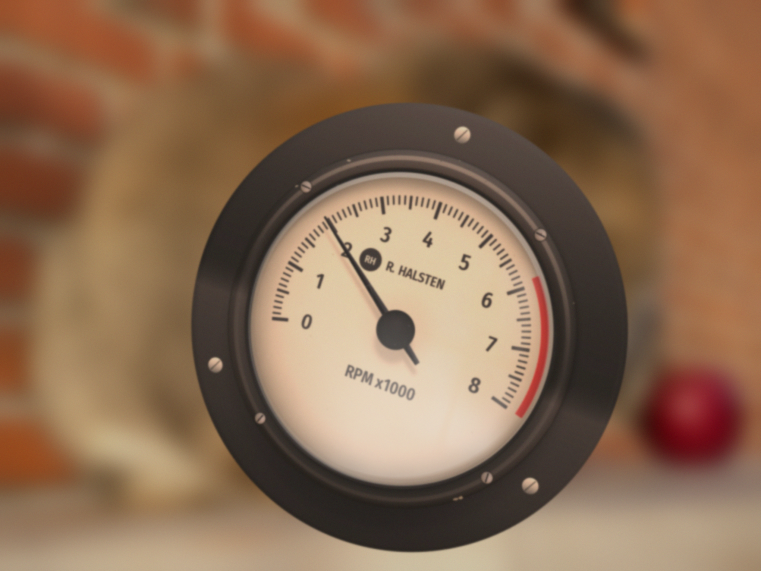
2000 rpm
